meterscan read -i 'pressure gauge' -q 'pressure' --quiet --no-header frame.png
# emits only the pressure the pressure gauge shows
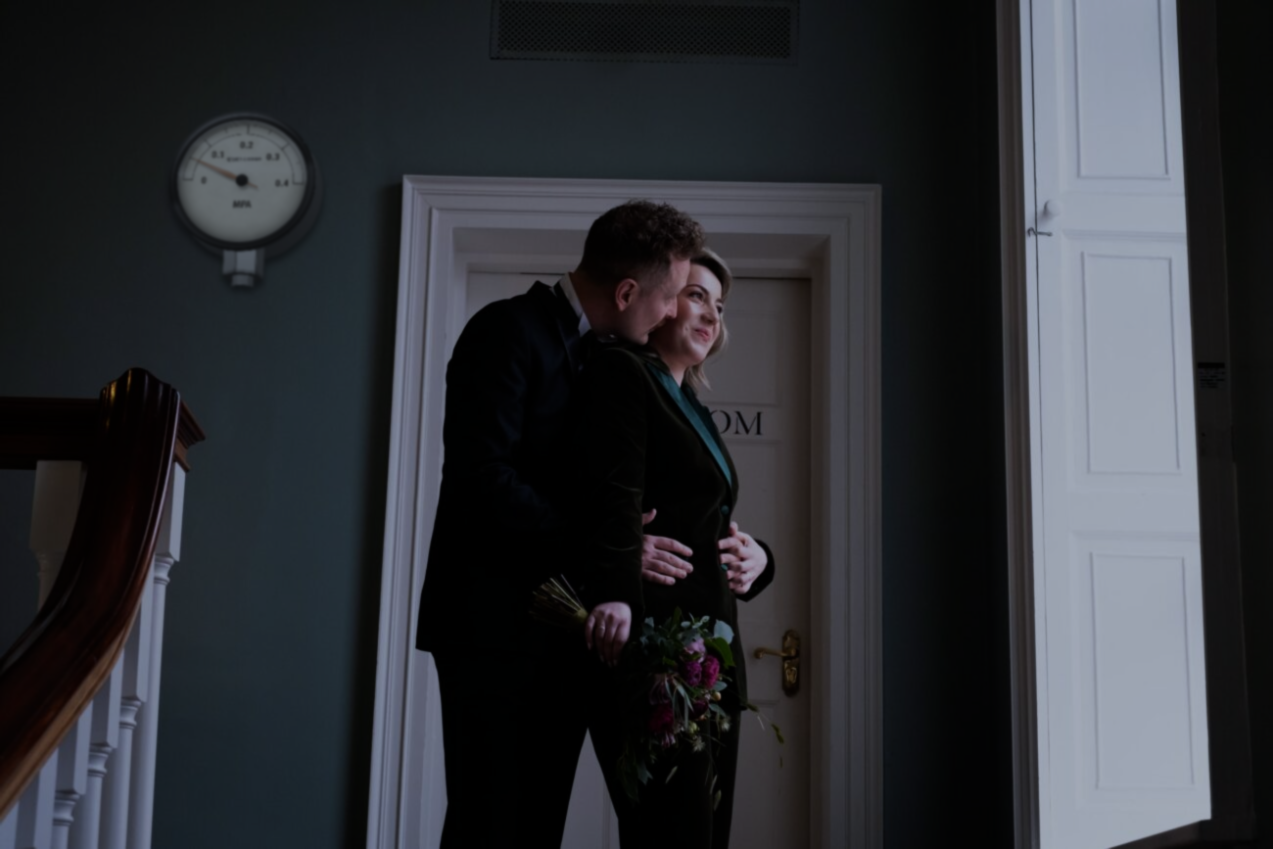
0.05 MPa
